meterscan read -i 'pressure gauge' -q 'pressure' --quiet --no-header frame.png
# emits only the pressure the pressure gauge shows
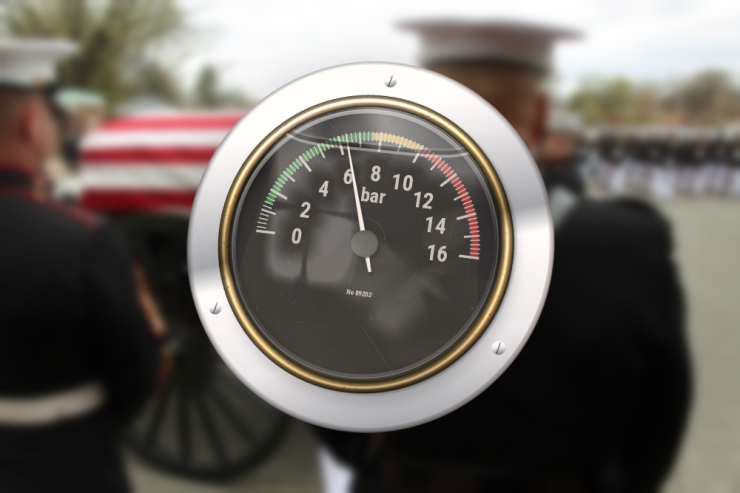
6.4 bar
